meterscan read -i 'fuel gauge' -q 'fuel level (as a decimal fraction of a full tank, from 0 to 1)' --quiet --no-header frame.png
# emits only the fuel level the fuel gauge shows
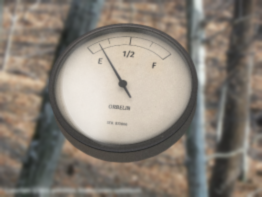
0.125
